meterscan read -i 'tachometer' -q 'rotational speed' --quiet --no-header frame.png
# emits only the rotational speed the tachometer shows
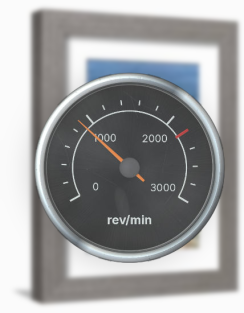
900 rpm
